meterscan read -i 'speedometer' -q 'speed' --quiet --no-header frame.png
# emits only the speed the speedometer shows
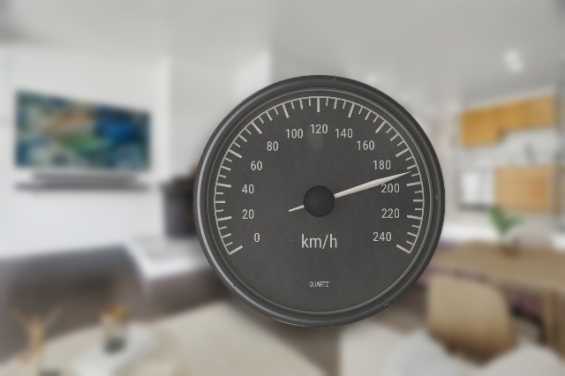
192.5 km/h
